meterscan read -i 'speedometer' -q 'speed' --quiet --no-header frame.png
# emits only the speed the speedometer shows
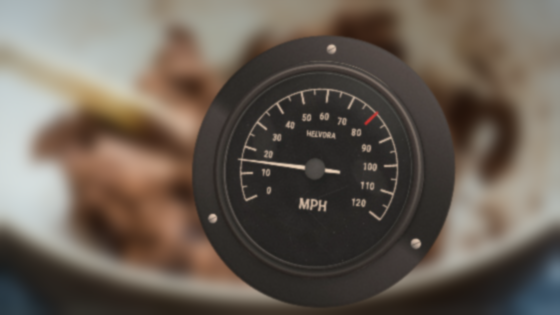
15 mph
